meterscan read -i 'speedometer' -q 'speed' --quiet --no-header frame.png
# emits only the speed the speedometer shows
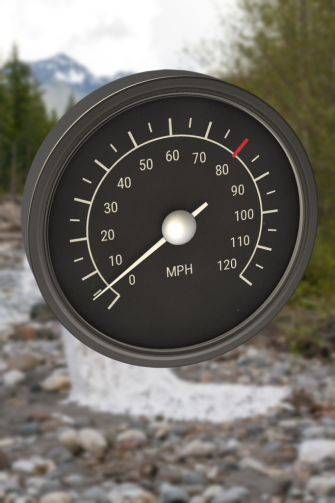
5 mph
